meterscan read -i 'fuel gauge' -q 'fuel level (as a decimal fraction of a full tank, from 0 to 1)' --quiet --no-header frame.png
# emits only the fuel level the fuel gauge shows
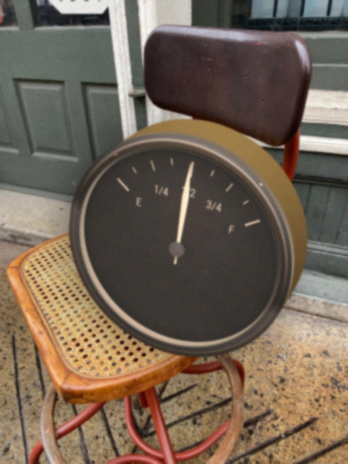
0.5
